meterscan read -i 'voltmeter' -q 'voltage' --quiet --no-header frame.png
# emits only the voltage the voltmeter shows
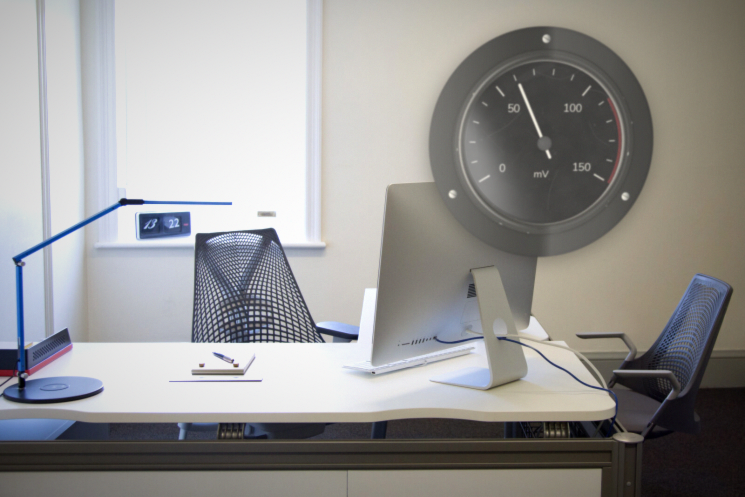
60 mV
